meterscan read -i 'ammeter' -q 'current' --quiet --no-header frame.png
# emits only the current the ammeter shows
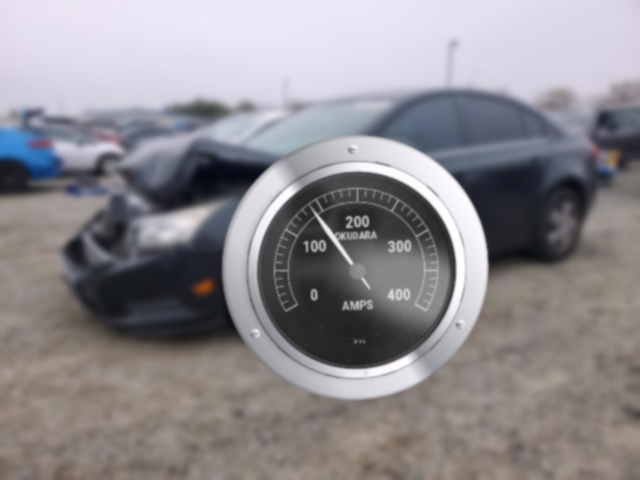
140 A
